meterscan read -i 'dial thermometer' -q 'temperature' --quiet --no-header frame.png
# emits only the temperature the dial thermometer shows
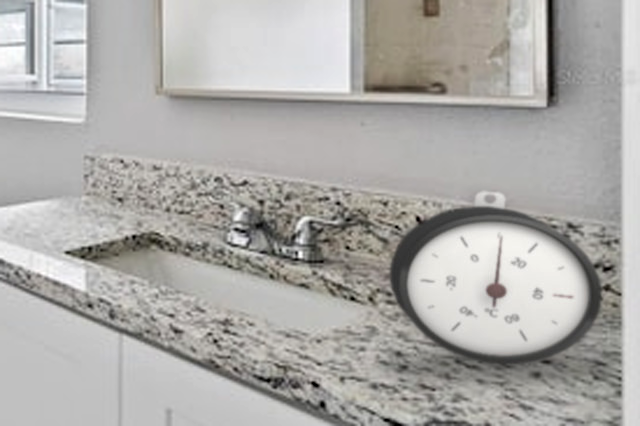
10 °C
